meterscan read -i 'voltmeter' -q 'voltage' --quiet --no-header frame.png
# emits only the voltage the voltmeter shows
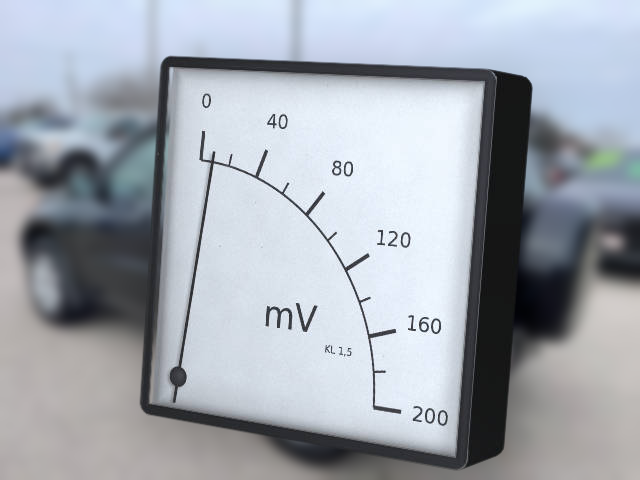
10 mV
